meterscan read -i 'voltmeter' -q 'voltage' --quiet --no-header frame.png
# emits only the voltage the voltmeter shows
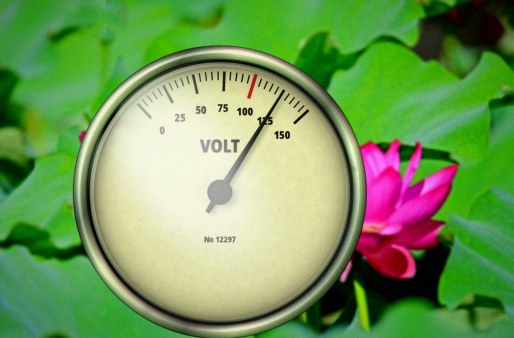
125 V
